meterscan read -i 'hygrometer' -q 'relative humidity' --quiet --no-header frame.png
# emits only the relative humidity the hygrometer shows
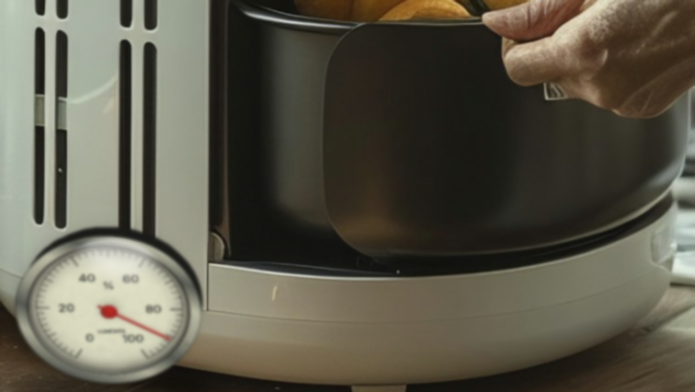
90 %
